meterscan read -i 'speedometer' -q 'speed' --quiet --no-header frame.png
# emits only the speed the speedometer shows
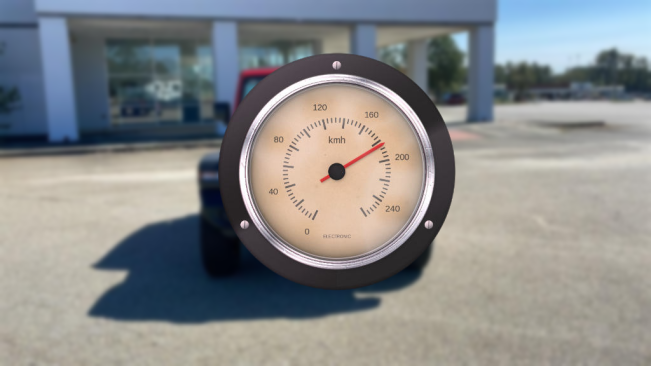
184 km/h
